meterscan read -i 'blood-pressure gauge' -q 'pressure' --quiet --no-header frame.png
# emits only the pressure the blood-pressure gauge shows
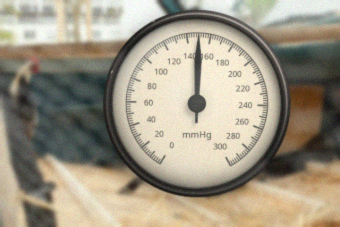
150 mmHg
